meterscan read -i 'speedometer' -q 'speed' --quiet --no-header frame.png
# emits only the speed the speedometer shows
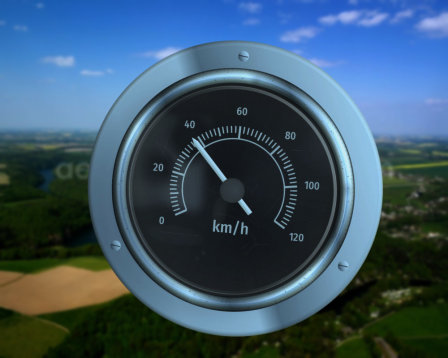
38 km/h
